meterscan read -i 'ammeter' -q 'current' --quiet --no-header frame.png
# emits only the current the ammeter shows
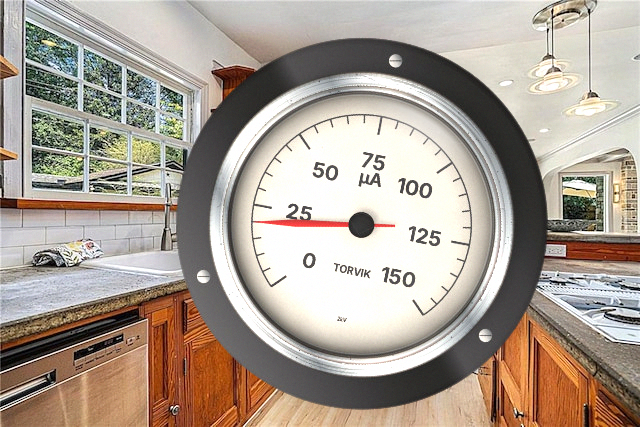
20 µA
